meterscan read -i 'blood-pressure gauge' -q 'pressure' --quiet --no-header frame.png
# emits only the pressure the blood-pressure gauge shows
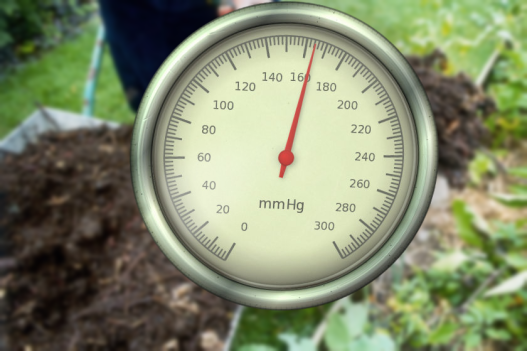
164 mmHg
